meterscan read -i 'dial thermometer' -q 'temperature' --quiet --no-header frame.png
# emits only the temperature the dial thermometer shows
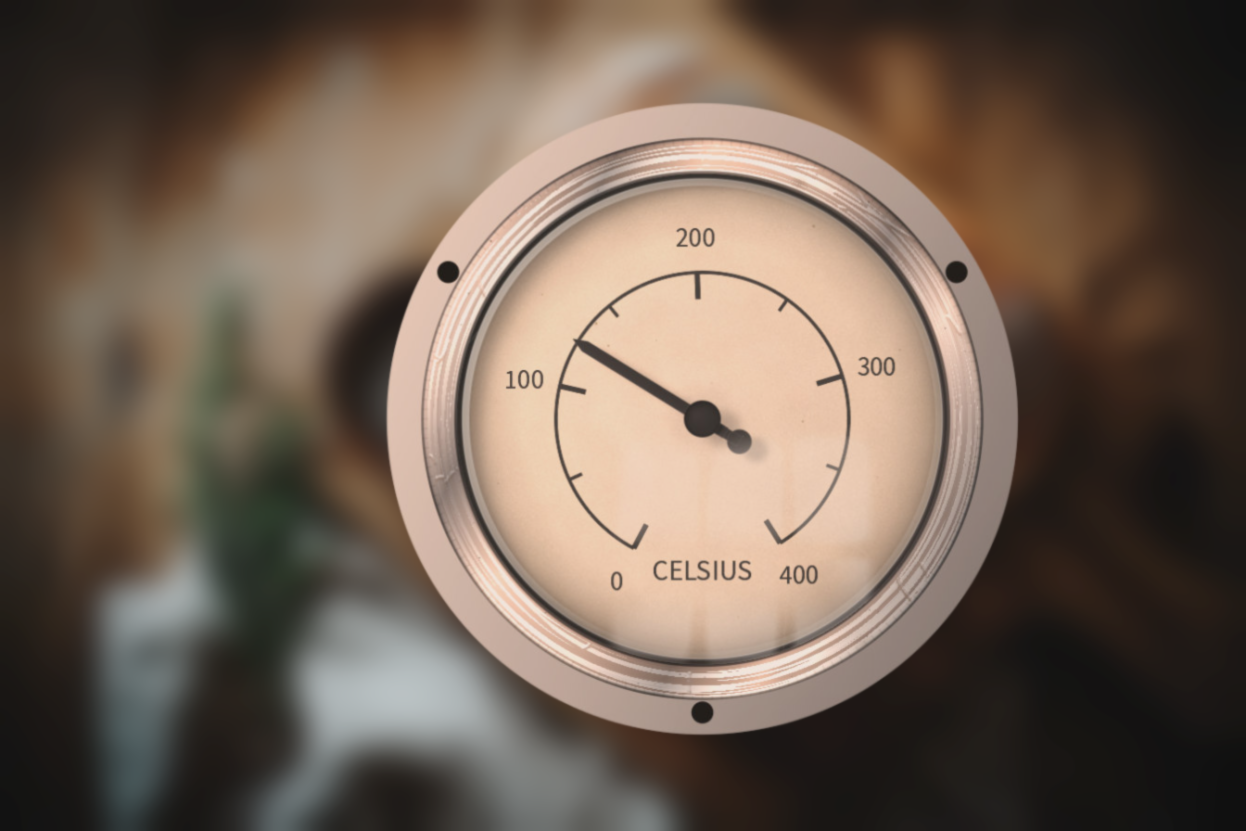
125 °C
